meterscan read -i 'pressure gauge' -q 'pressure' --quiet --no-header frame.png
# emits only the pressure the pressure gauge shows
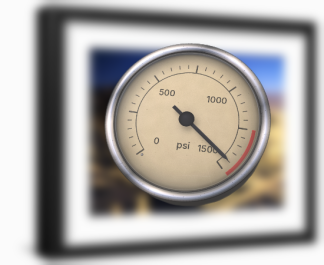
1450 psi
